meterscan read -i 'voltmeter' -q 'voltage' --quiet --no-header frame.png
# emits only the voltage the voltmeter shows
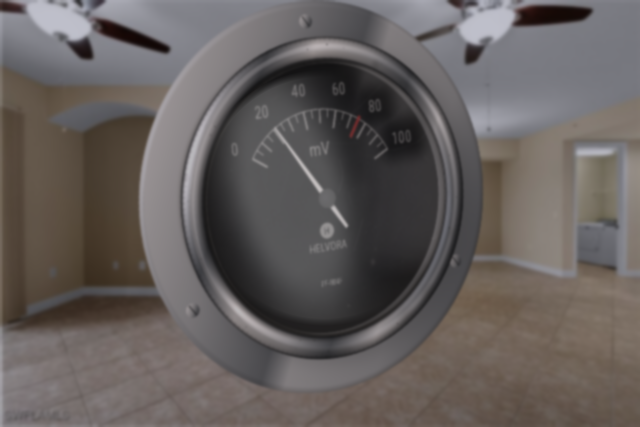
20 mV
